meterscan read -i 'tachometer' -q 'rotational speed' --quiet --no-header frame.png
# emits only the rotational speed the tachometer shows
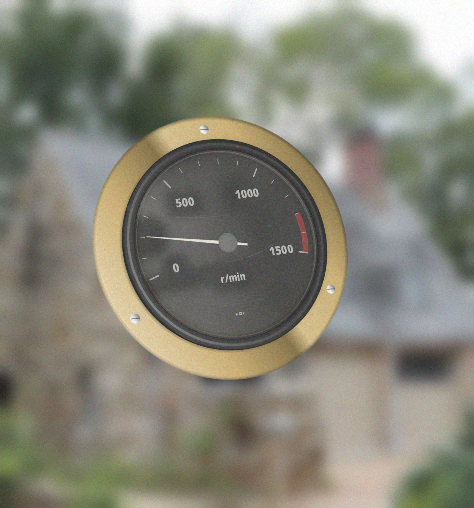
200 rpm
